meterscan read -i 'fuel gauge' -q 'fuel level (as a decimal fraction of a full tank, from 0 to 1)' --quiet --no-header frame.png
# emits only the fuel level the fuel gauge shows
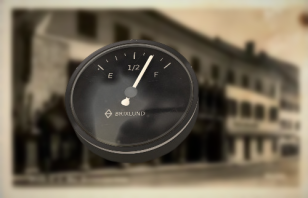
0.75
